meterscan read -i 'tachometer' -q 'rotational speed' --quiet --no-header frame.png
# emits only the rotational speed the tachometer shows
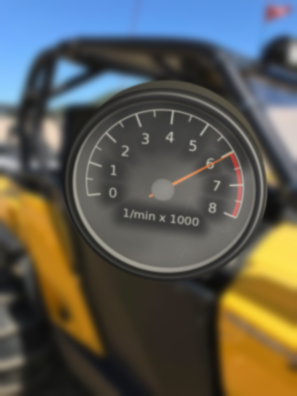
6000 rpm
